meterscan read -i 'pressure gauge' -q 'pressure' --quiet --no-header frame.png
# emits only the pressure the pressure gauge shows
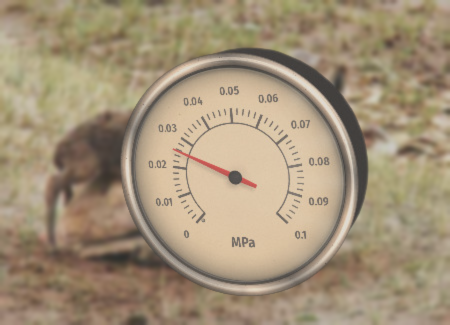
0.026 MPa
